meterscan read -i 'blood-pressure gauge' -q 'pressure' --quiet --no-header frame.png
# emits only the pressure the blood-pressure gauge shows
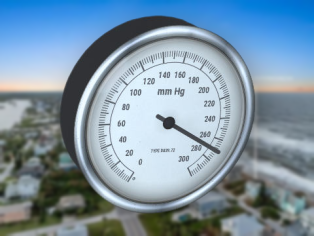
270 mmHg
